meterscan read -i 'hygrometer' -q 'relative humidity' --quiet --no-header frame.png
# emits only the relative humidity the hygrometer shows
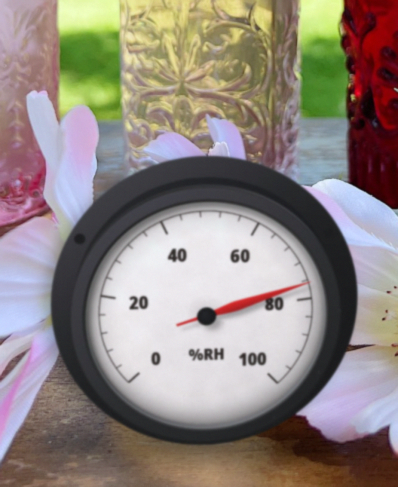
76 %
